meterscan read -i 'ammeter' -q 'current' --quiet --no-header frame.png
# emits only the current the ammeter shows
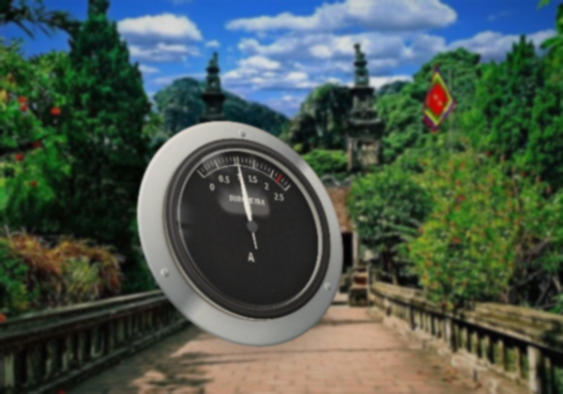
1 A
